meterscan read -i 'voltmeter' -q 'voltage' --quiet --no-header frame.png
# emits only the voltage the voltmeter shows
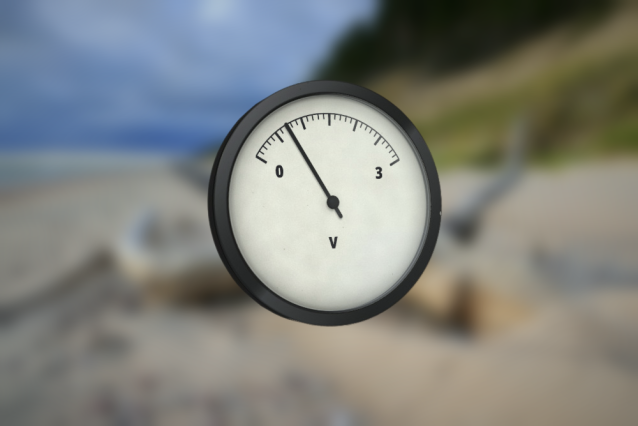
0.7 V
